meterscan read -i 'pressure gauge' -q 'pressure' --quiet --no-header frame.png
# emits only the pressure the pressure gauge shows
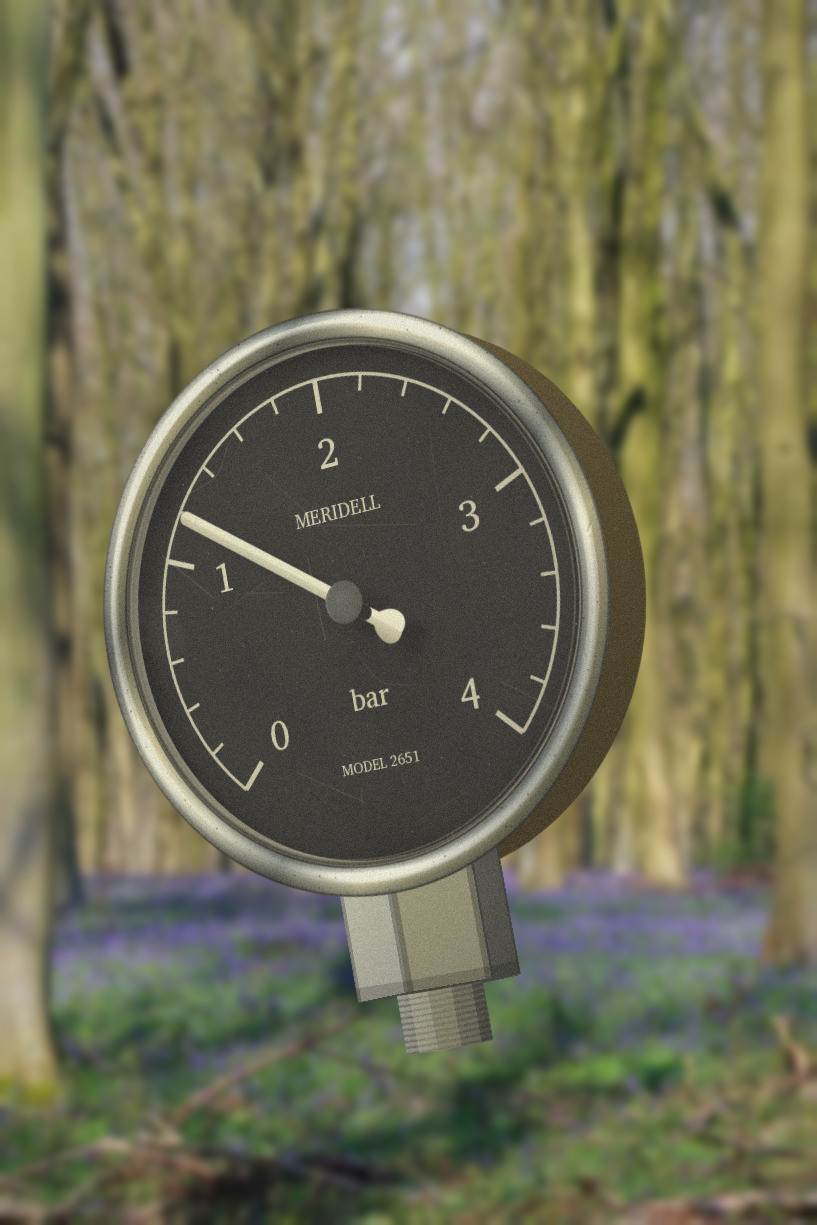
1.2 bar
